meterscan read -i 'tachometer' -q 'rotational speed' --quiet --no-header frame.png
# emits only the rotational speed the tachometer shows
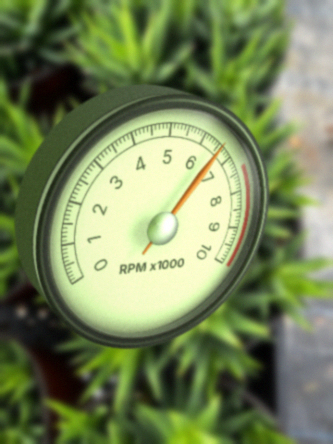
6500 rpm
